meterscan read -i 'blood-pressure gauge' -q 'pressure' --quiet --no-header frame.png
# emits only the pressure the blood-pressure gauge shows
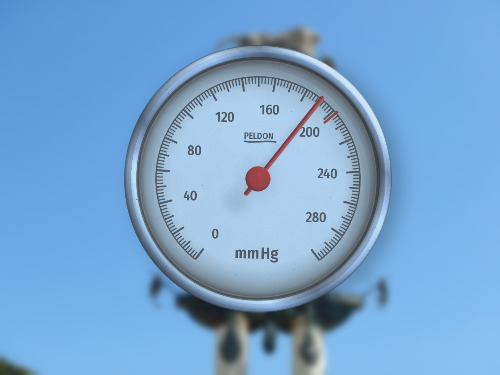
190 mmHg
